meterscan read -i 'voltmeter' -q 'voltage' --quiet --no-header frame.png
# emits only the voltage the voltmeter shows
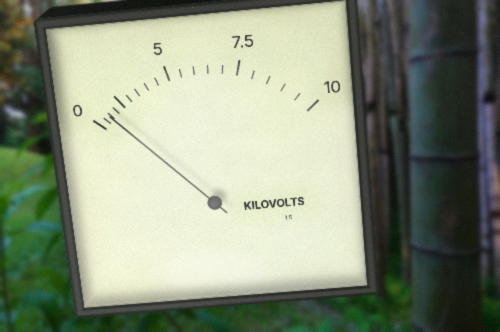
1.5 kV
